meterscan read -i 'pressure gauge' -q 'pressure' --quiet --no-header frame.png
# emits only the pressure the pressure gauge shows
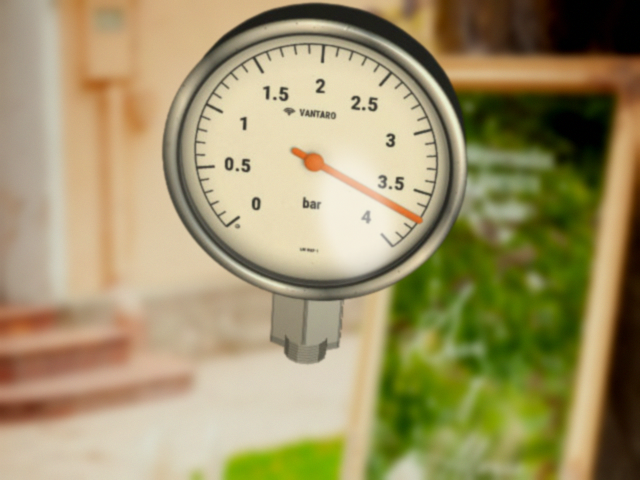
3.7 bar
